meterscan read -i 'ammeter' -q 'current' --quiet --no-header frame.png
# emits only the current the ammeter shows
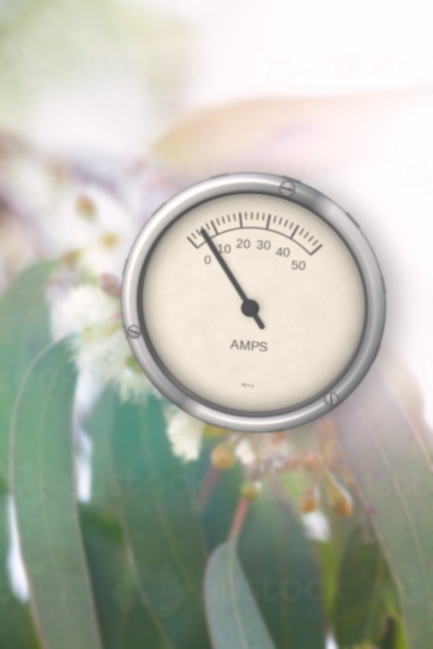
6 A
